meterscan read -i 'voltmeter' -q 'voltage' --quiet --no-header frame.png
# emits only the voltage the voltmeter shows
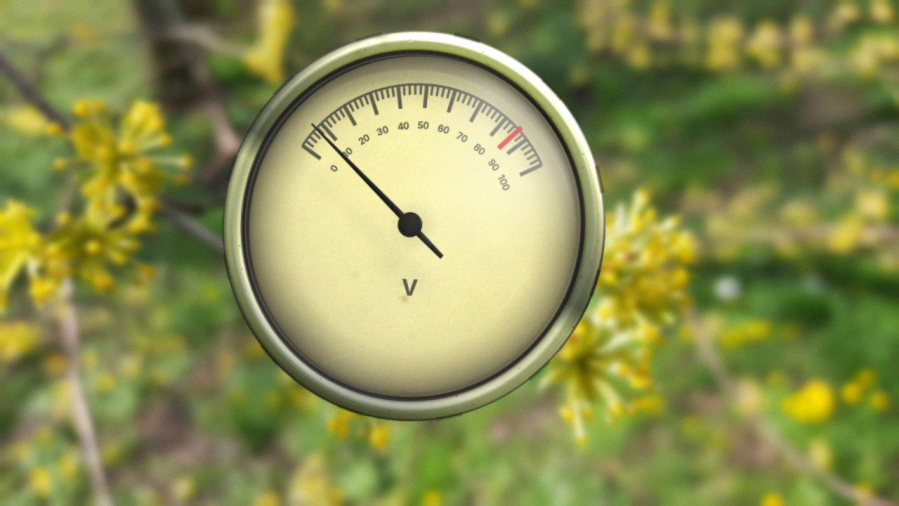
8 V
